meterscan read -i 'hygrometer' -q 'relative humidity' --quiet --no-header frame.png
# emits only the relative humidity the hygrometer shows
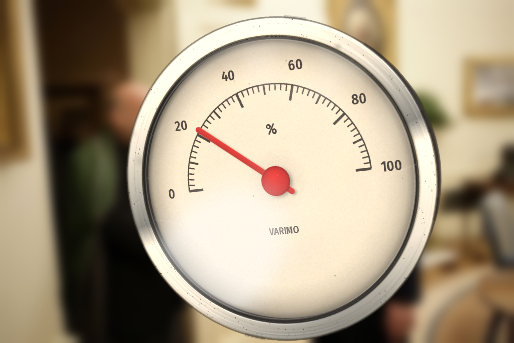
22 %
